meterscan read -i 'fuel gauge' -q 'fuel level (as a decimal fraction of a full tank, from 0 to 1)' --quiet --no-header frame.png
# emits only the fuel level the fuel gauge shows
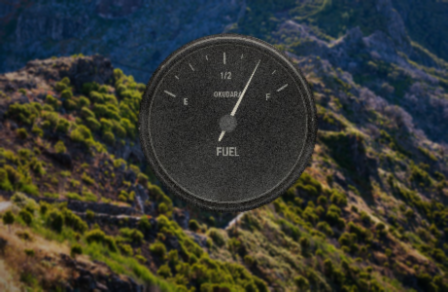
0.75
